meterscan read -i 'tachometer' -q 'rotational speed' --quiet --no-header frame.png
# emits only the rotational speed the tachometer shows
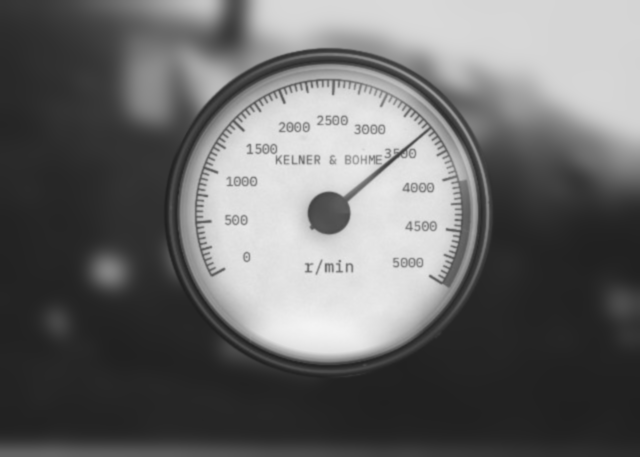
3500 rpm
